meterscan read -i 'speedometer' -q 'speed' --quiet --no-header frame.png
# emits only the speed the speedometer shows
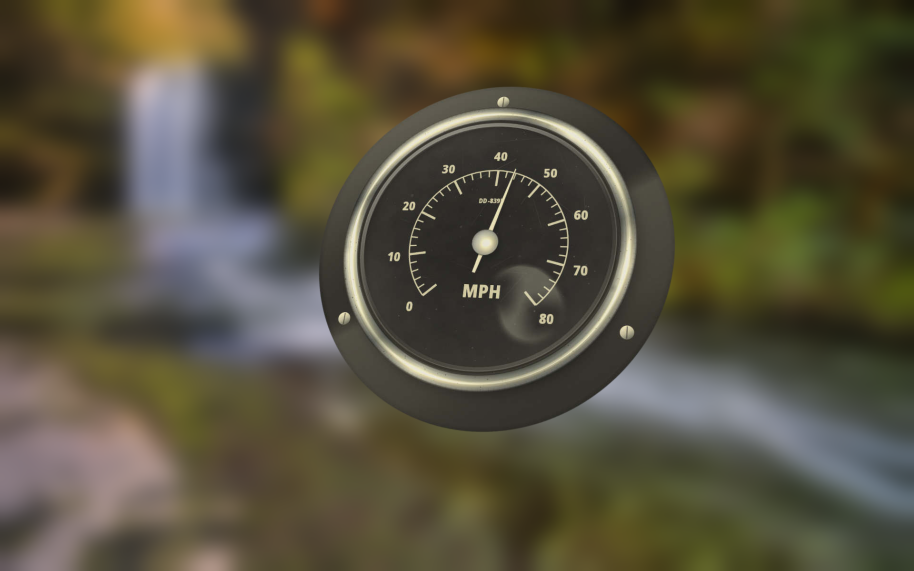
44 mph
